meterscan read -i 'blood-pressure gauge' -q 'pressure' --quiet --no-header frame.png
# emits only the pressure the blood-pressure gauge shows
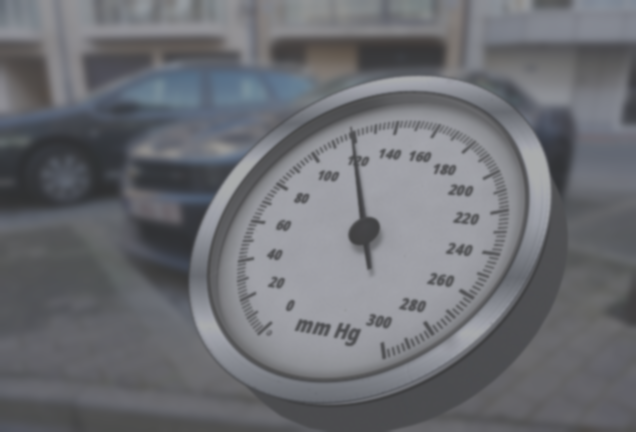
120 mmHg
